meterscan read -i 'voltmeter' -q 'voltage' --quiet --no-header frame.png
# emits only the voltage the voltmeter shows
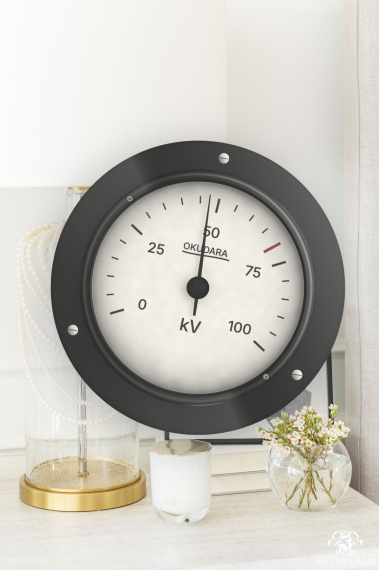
47.5 kV
